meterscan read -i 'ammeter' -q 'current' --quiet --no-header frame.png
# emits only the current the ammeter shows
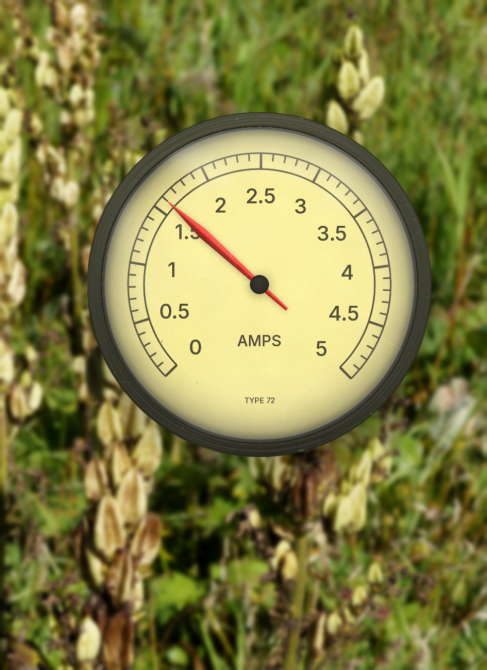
1.6 A
